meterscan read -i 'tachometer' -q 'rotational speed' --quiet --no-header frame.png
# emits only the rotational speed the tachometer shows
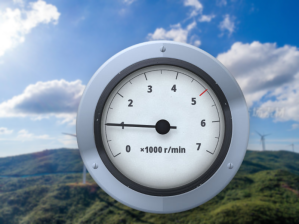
1000 rpm
